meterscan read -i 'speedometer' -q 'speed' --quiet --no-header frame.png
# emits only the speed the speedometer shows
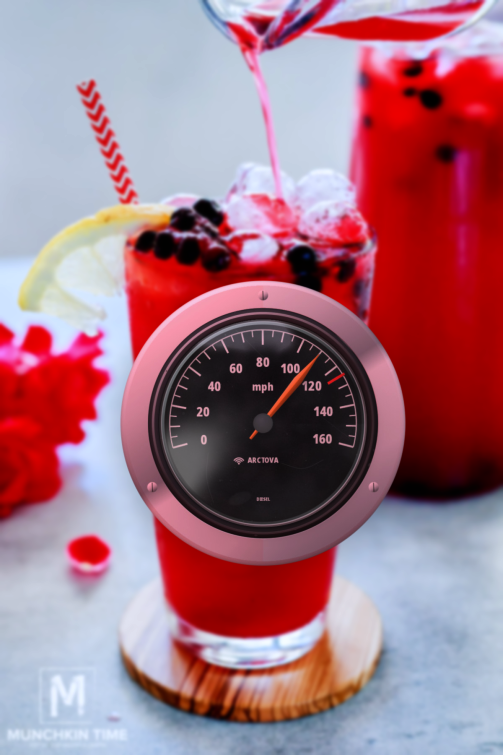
110 mph
